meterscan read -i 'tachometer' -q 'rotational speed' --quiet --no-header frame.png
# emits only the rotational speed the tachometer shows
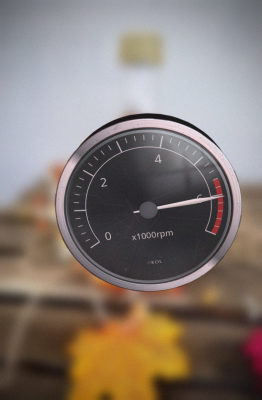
6000 rpm
